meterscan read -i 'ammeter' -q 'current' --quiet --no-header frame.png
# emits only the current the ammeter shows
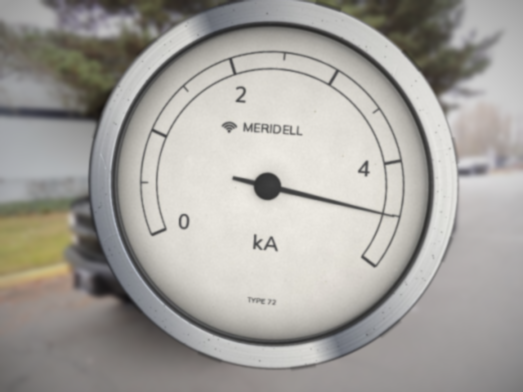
4.5 kA
